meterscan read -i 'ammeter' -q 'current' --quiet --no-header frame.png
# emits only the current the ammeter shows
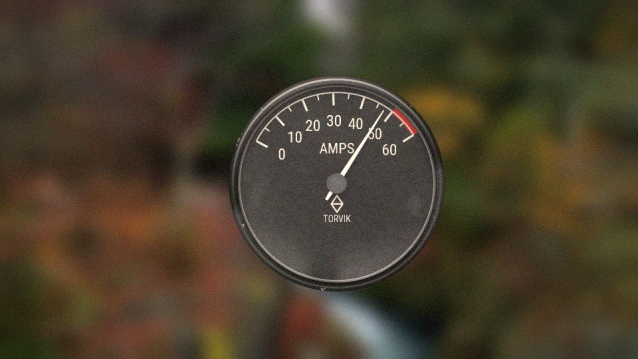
47.5 A
